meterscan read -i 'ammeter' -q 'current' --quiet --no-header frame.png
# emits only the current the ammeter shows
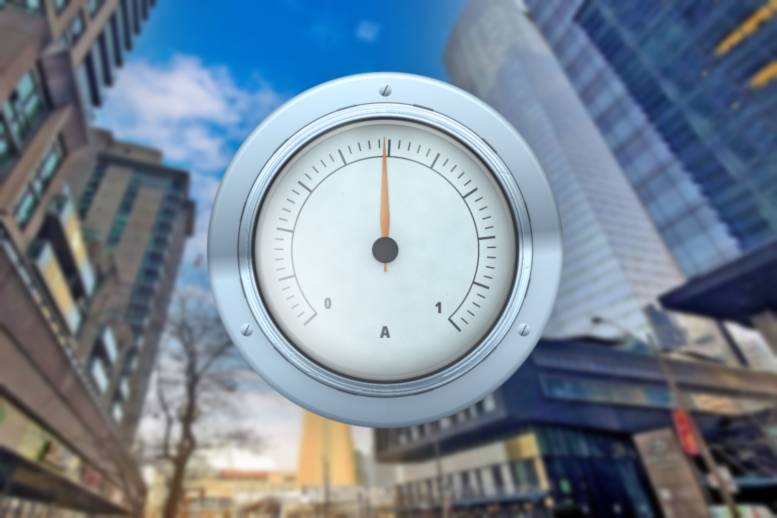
0.49 A
